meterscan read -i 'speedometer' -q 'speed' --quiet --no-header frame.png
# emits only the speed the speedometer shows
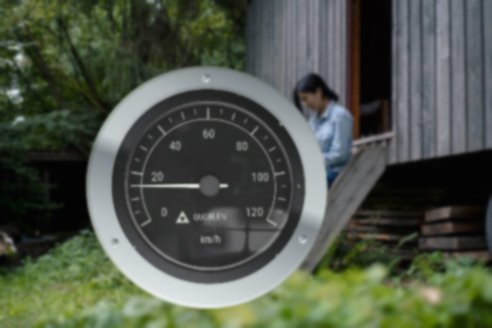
15 km/h
